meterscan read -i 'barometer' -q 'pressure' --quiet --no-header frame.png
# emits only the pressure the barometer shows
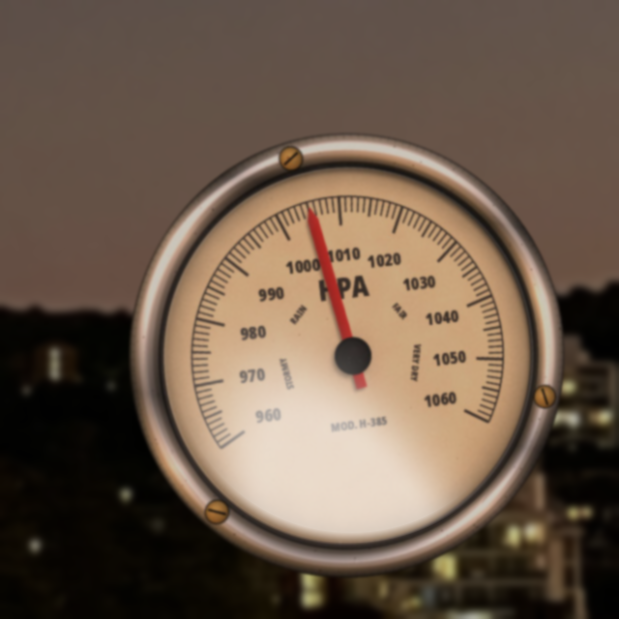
1005 hPa
